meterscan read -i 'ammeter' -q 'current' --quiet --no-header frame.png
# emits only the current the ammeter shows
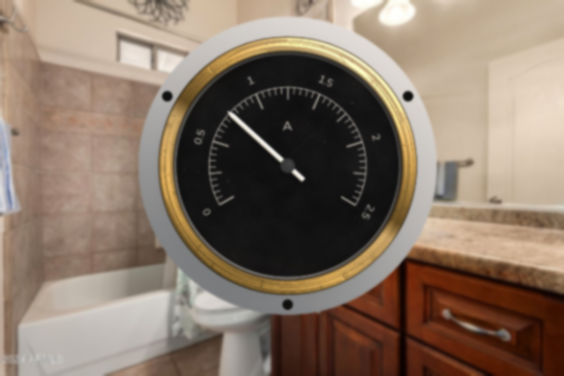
0.75 A
